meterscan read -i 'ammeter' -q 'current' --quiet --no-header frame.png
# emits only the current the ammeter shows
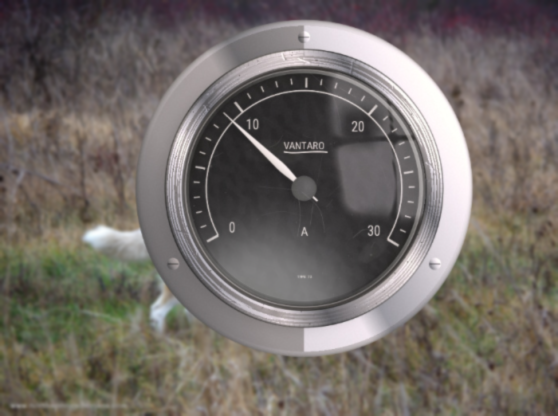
9 A
